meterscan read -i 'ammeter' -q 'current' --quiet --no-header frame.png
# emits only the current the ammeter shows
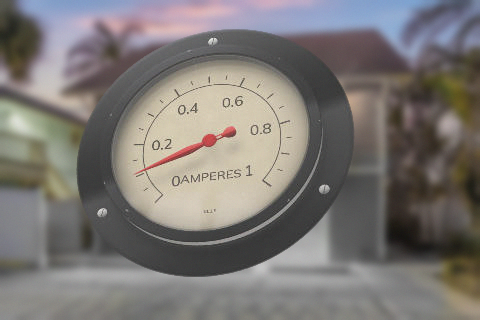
0.1 A
